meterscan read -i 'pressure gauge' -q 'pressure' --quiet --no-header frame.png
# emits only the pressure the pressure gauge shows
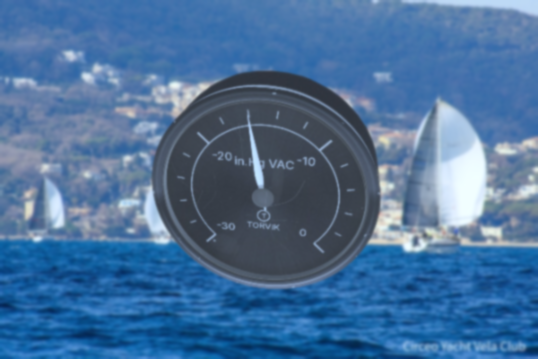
-16 inHg
